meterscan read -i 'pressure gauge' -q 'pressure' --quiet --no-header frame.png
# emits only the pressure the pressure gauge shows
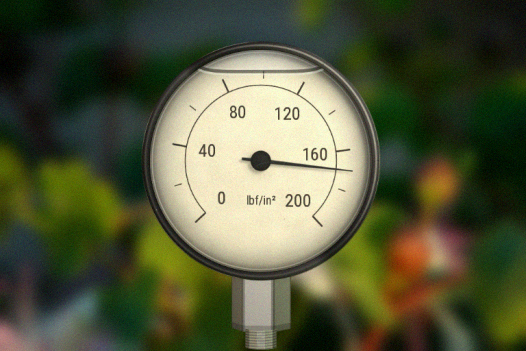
170 psi
